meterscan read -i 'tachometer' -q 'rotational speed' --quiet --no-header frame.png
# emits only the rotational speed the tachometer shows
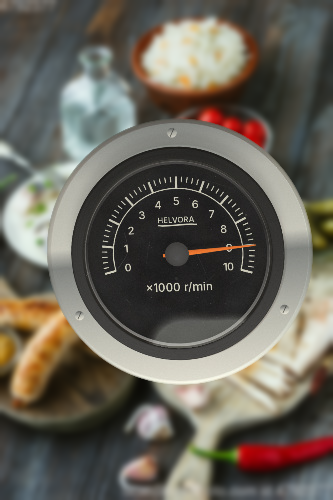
9000 rpm
